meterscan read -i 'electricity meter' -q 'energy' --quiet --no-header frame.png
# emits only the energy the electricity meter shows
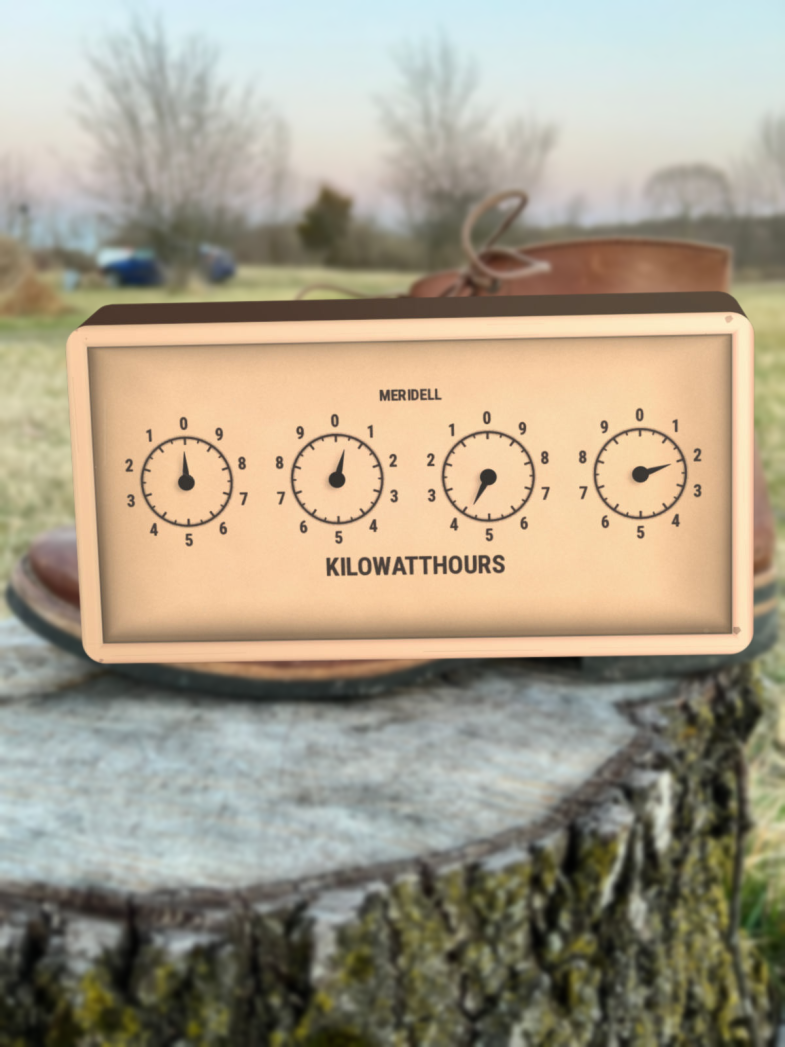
42 kWh
